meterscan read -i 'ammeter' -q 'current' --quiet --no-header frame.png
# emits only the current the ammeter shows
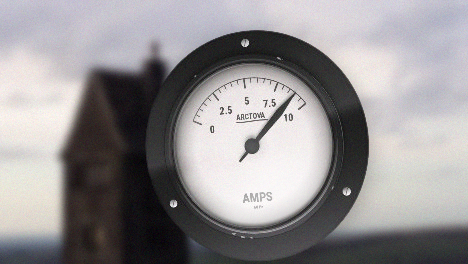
9 A
